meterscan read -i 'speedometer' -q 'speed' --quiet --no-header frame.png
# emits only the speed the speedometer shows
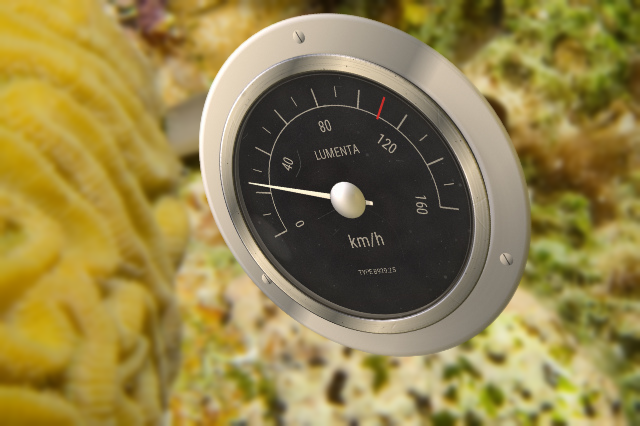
25 km/h
